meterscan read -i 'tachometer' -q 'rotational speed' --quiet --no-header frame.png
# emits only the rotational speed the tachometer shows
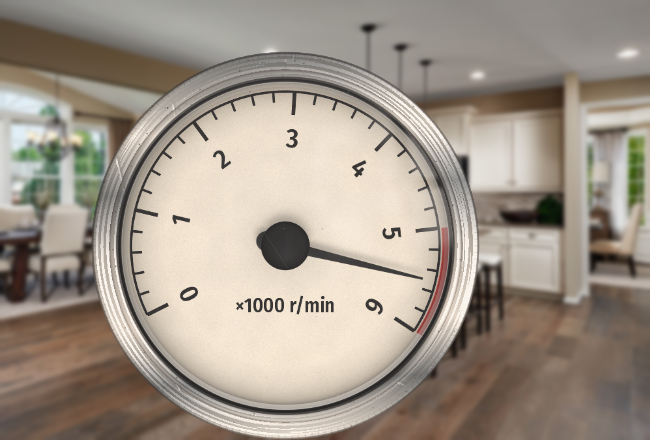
5500 rpm
